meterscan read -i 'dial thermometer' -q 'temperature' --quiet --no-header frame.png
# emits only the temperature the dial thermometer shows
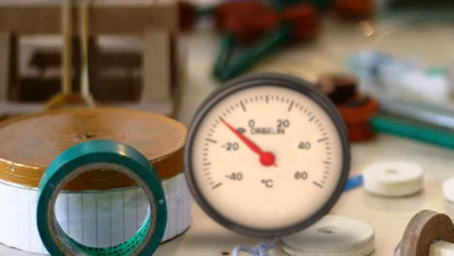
-10 °C
